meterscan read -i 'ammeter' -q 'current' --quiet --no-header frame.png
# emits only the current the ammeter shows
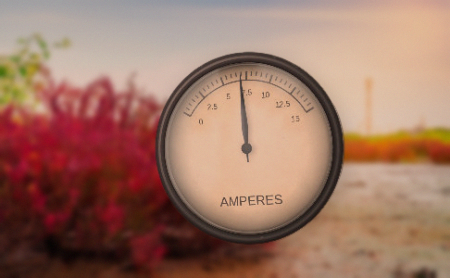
7 A
